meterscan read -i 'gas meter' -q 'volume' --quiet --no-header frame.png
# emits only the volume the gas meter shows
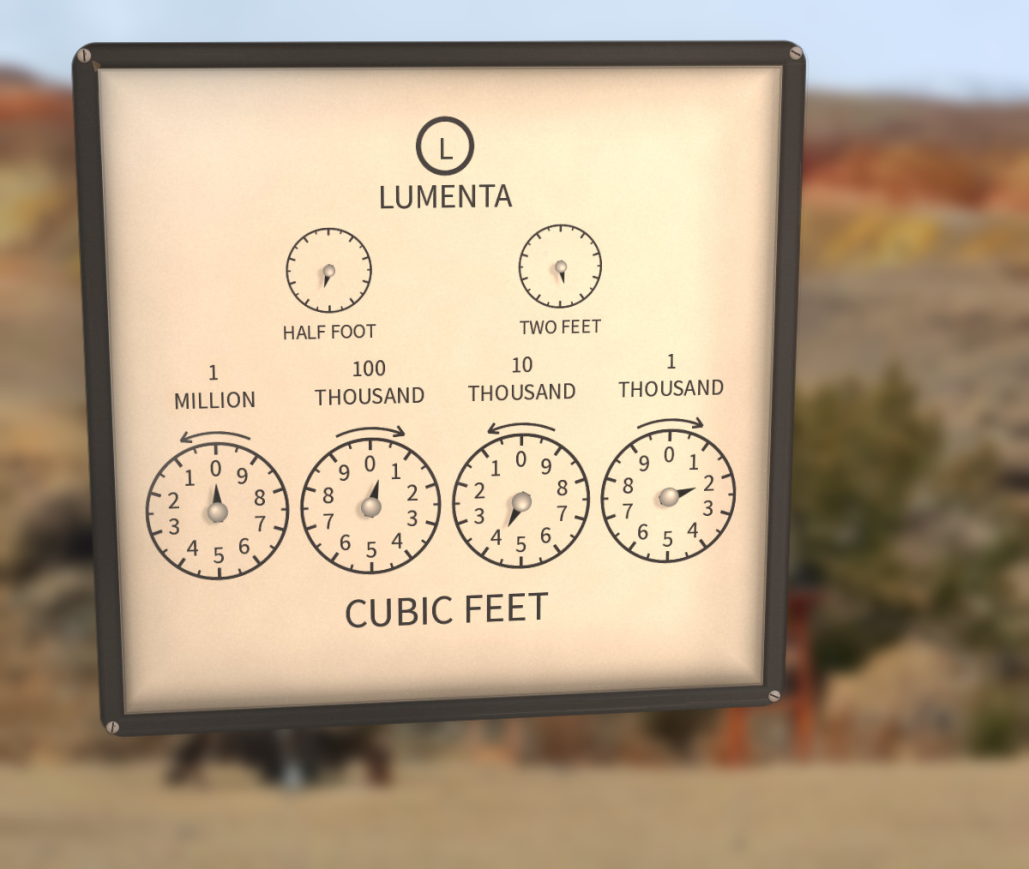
4200 ft³
